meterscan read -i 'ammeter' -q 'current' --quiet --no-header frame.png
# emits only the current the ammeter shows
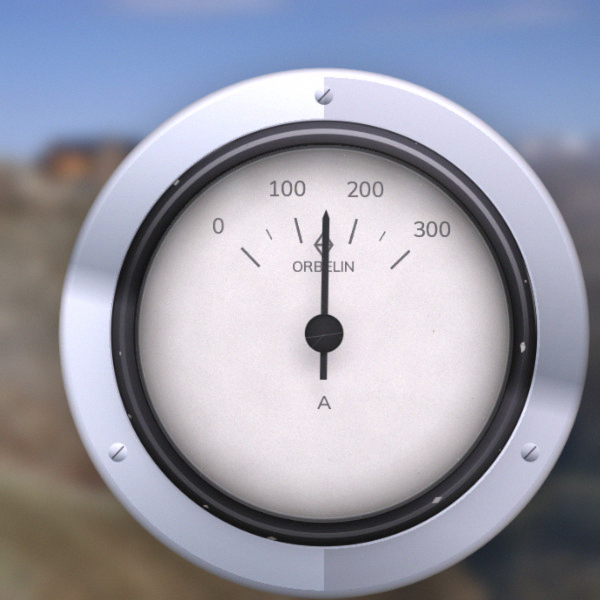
150 A
